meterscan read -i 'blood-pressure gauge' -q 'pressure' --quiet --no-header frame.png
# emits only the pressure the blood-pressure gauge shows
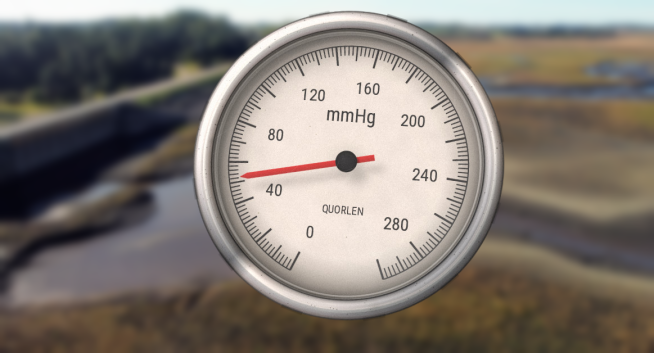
52 mmHg
